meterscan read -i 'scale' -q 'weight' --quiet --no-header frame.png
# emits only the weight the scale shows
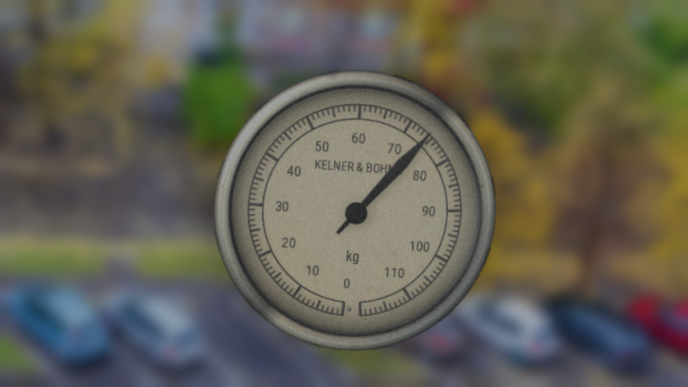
74 kg
